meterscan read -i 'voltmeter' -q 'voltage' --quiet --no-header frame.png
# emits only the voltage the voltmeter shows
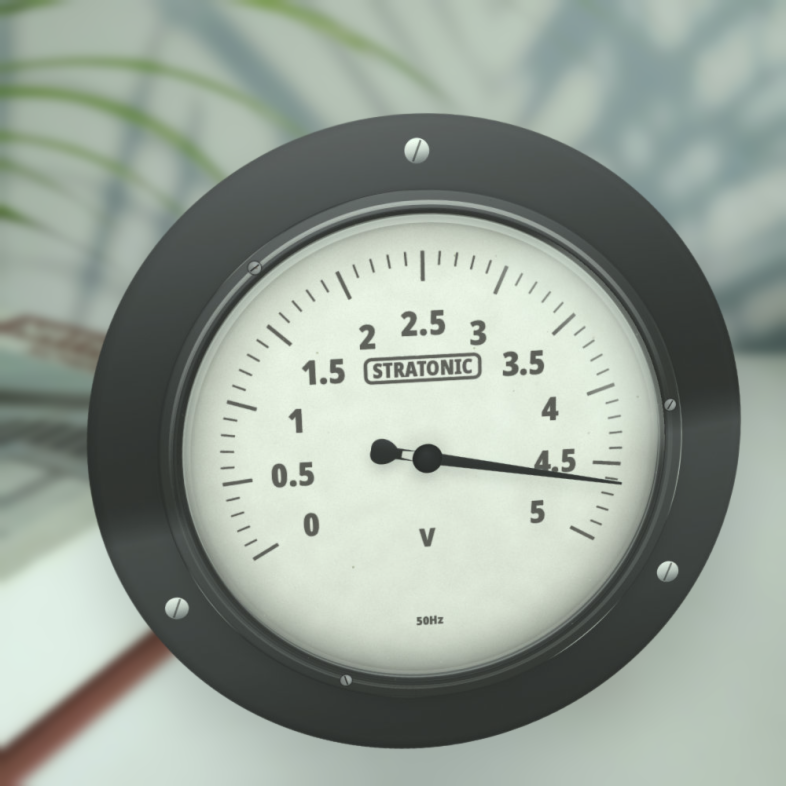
4.6 V
